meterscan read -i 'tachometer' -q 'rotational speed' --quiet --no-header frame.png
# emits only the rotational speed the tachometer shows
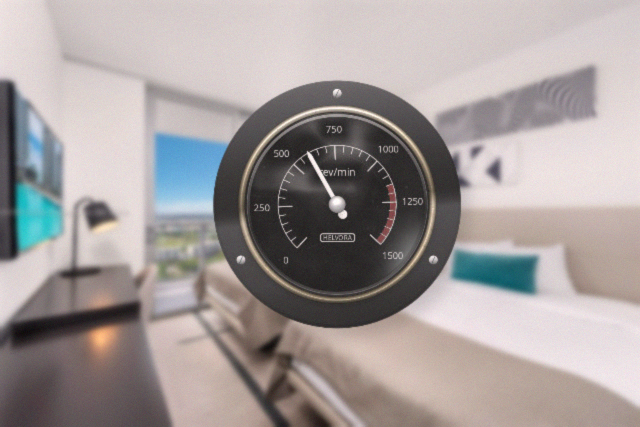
600 rpm
